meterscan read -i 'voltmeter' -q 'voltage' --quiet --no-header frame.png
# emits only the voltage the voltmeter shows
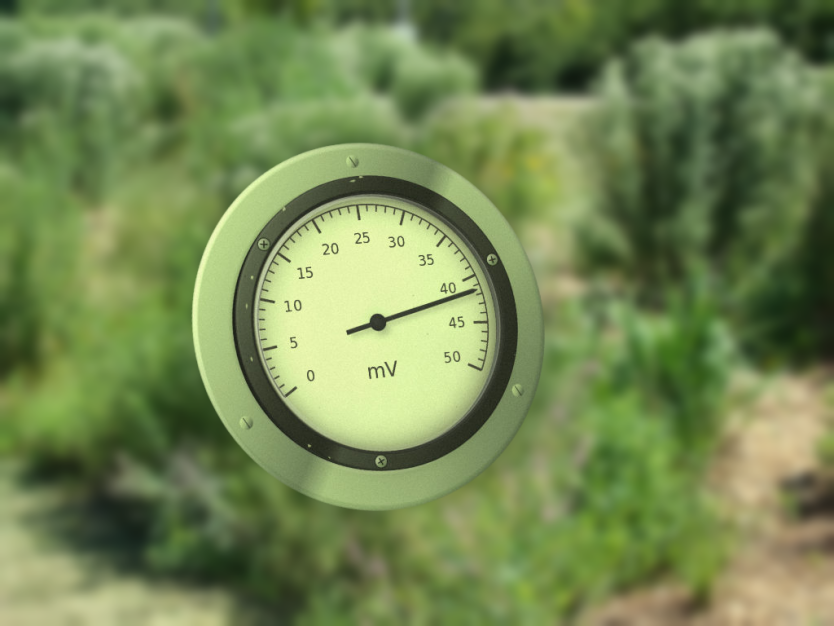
41.5 mV
